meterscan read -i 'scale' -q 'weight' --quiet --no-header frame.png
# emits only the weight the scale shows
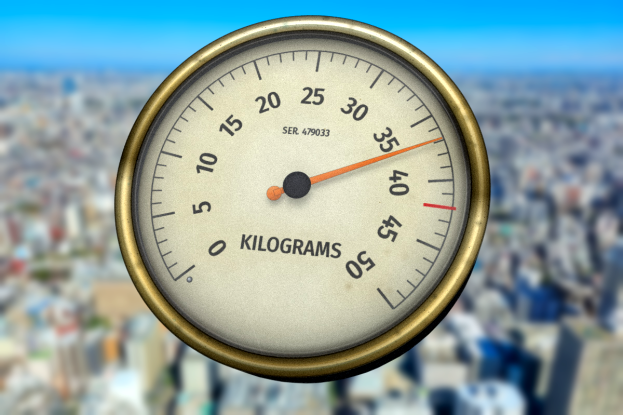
37 kg
